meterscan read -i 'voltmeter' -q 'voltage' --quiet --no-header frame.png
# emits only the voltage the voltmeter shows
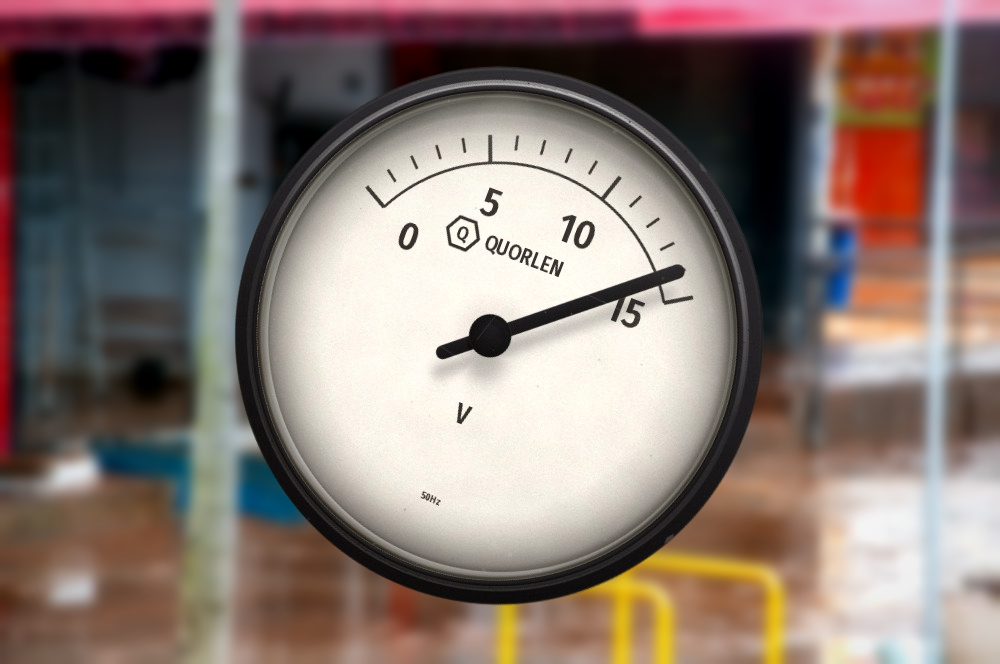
14 V
